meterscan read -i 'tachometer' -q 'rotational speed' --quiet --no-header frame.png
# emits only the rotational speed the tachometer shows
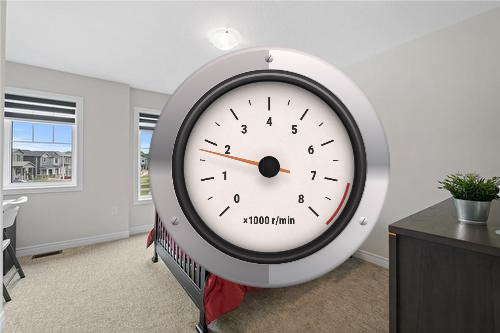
1750 rpm
